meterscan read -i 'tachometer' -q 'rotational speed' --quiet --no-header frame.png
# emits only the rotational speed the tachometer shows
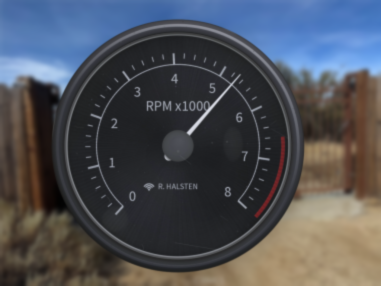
5300 rpm
